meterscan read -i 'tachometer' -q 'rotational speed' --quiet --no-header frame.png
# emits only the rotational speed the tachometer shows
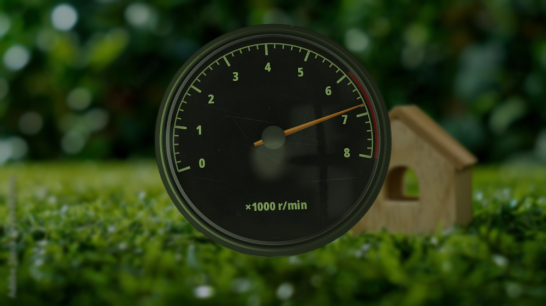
6800 rpm
